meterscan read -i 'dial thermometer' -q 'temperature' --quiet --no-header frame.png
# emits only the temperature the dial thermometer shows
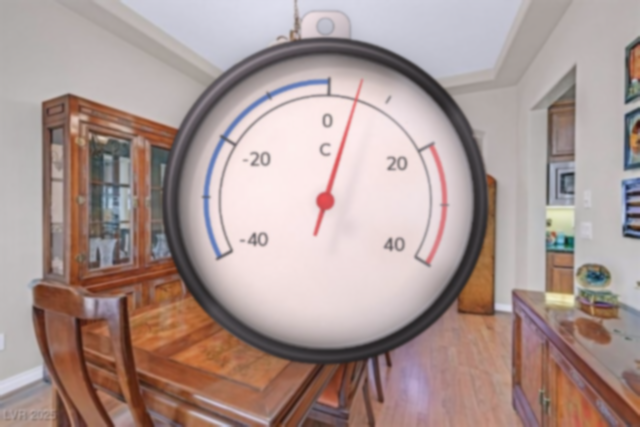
5 °C
